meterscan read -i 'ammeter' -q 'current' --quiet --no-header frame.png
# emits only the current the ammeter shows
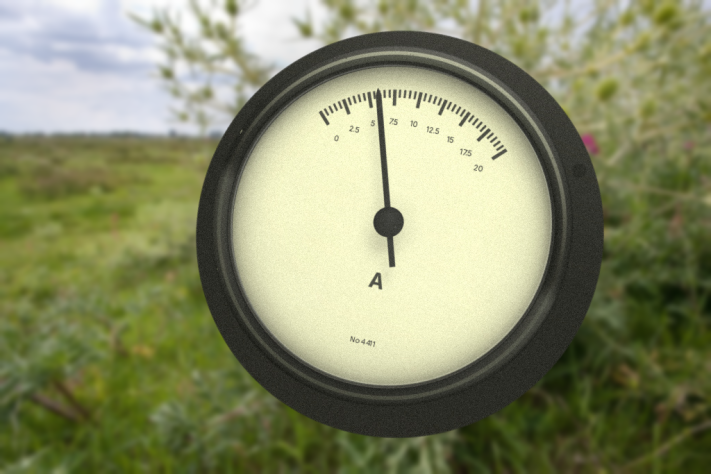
6 A
